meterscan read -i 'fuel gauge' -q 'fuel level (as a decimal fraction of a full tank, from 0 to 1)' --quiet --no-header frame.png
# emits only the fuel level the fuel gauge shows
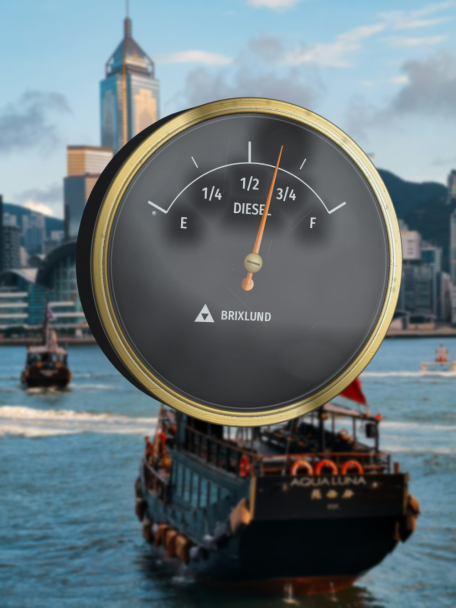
0.625
